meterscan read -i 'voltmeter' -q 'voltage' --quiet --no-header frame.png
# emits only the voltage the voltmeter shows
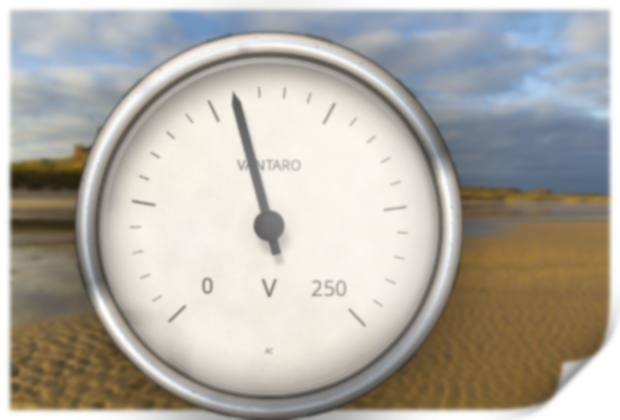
110 V
